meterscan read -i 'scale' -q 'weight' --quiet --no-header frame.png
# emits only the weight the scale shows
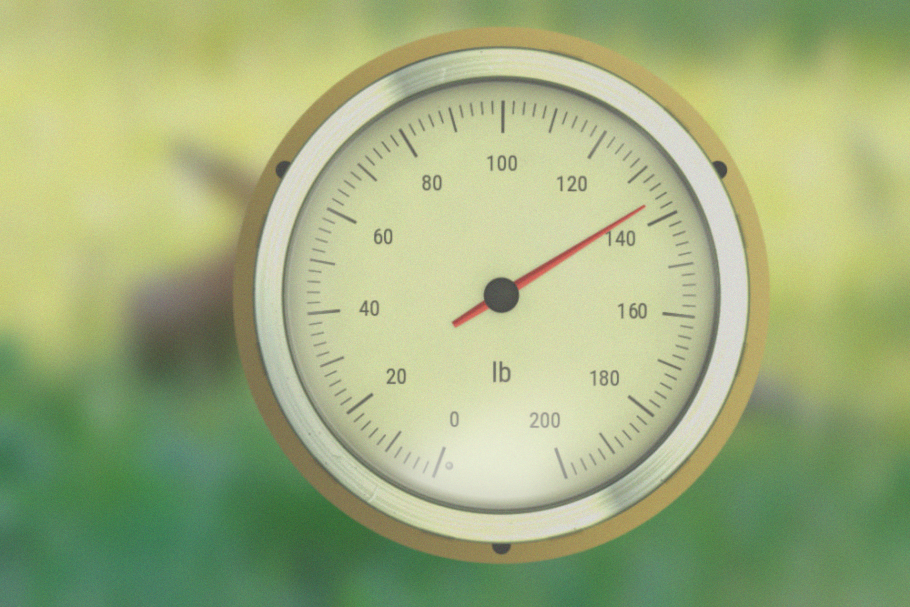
136 lb
